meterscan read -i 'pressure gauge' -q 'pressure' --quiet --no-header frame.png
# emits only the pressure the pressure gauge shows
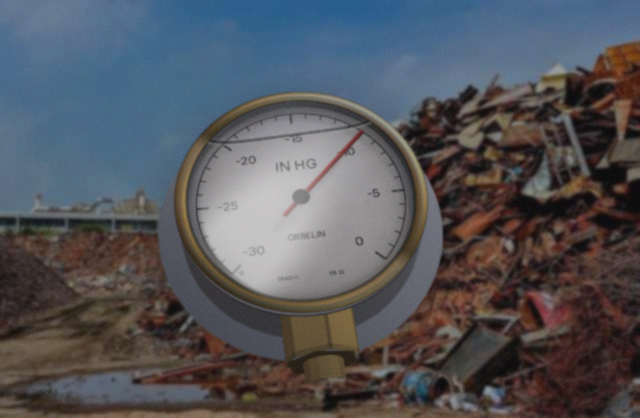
-10 inHg
